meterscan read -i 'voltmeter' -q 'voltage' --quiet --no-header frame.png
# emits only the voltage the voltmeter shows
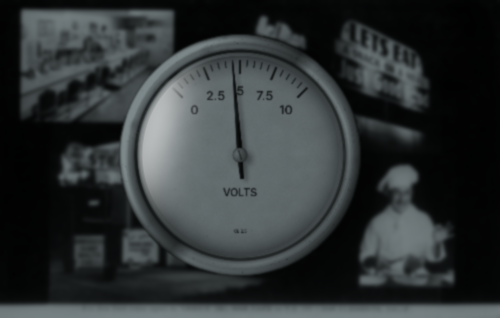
4.5 V
